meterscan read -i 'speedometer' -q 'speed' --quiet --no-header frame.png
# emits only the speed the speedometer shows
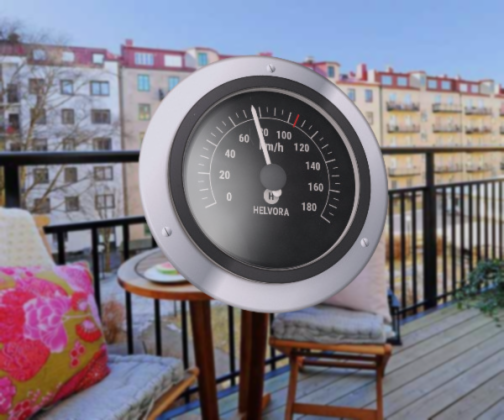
75 km/h
